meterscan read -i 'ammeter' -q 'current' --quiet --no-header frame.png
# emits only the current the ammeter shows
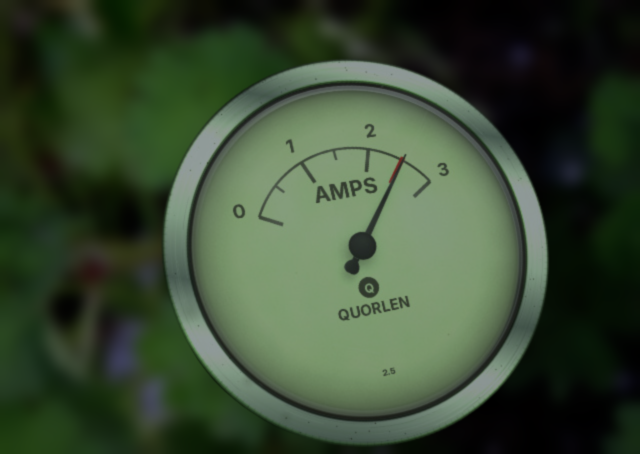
2.5 A
